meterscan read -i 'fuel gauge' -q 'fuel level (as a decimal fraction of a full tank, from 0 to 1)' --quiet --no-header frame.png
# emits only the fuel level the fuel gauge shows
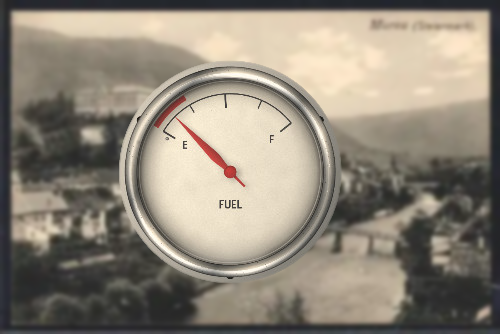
0.125
